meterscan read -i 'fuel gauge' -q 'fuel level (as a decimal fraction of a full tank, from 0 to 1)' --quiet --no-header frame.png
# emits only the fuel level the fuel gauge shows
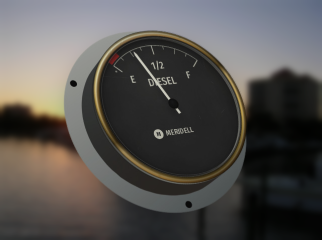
0.25
